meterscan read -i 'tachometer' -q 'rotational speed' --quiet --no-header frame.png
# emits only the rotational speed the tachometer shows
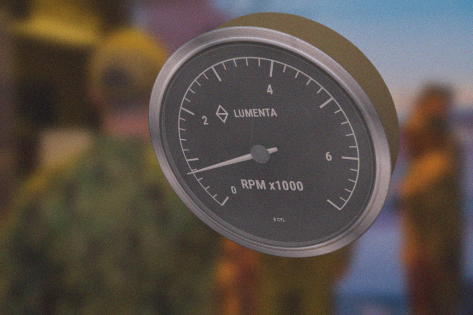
800 rpm
